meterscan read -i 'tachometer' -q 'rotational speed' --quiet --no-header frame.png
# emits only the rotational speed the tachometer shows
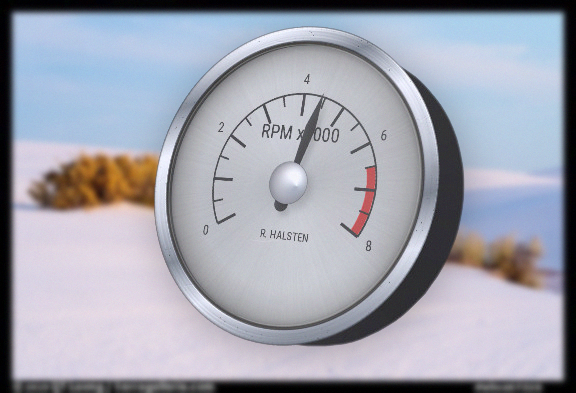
4500 rpm
